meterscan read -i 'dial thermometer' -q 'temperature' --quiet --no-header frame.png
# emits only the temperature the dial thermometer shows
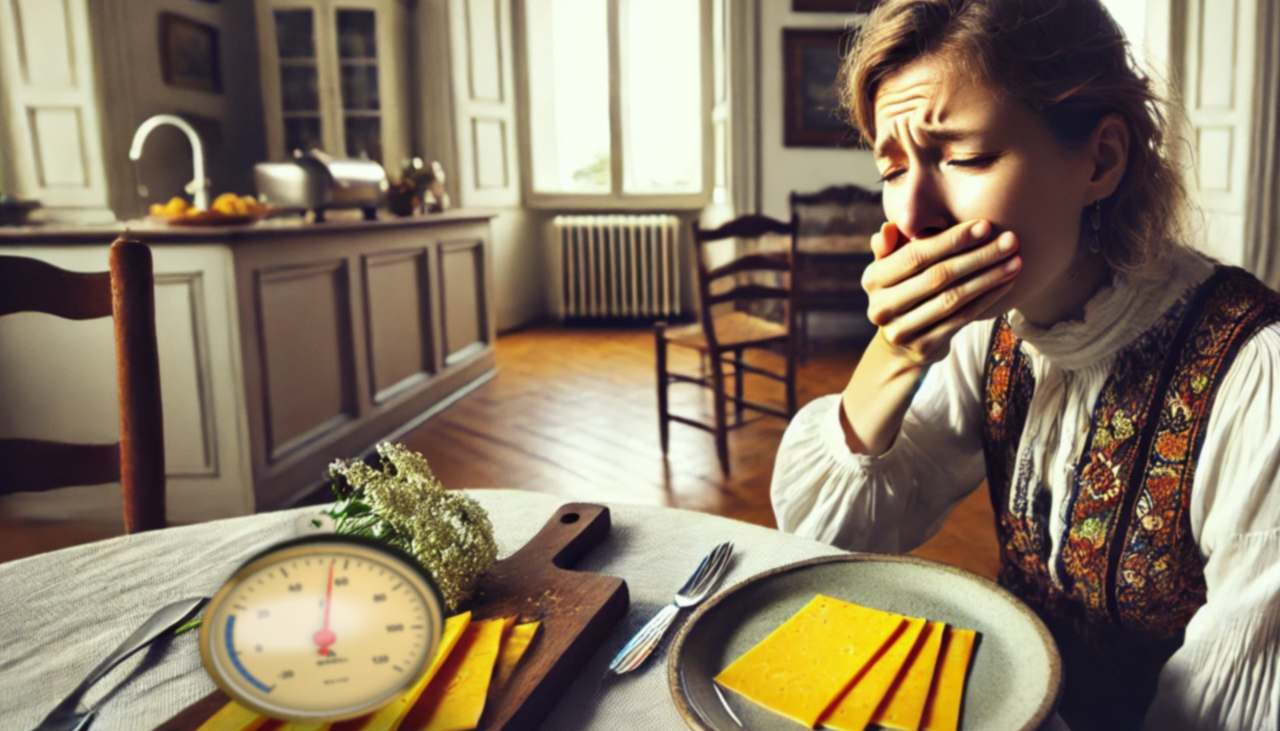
56 °F
